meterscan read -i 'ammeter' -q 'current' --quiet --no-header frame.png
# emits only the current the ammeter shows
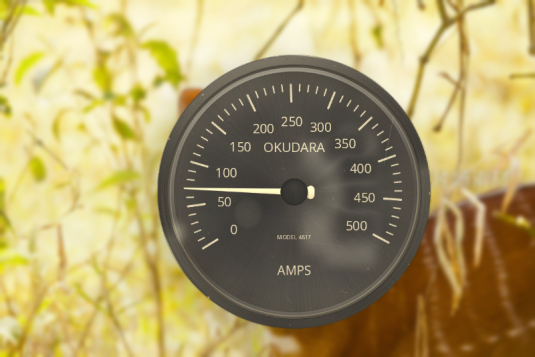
70 A
